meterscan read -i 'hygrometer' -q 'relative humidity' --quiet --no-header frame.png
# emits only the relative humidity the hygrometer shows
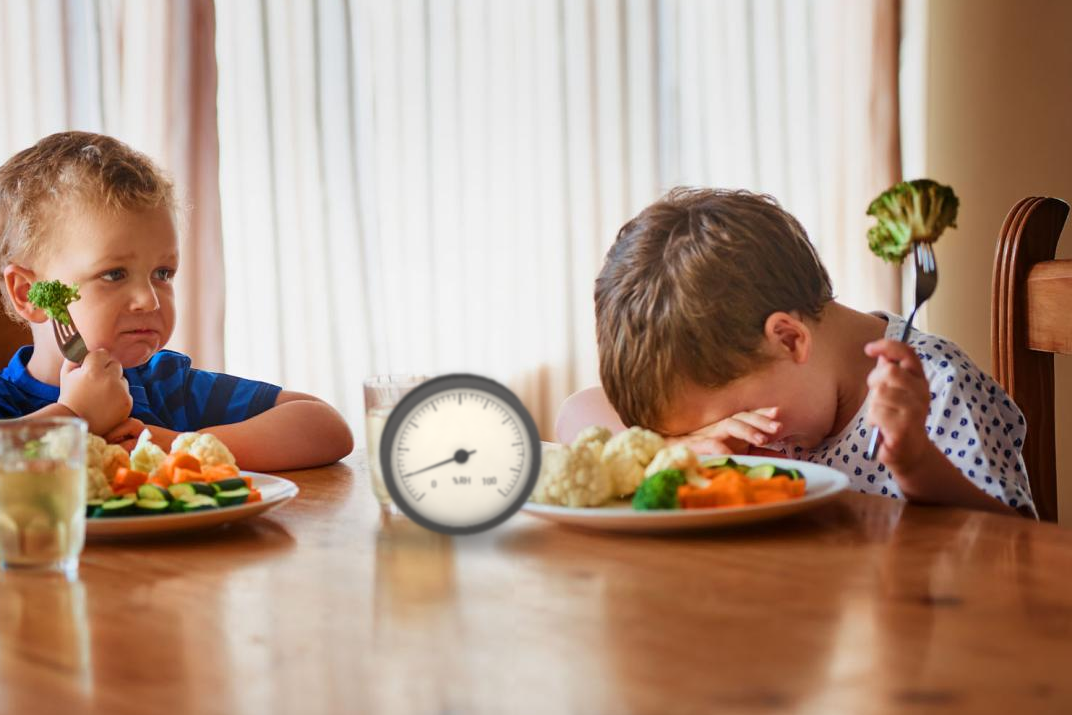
10 %
